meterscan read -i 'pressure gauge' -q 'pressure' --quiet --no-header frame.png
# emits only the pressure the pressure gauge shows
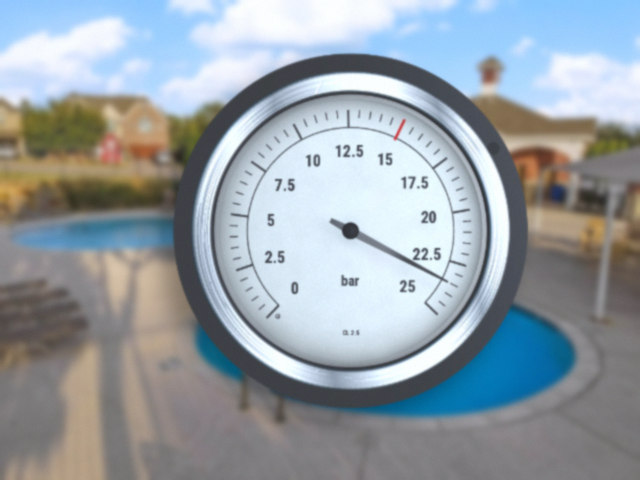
23.5 bar
